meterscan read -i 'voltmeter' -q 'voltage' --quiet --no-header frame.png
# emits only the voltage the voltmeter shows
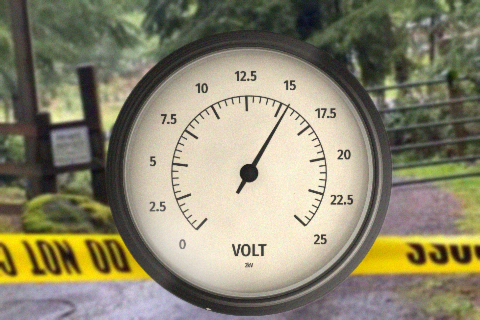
15.5 V
